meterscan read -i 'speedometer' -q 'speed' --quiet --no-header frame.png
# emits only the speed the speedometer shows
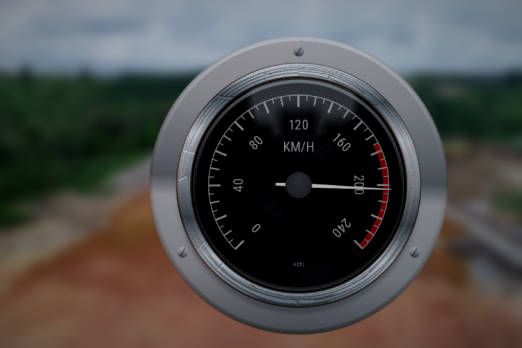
202.5 km/h
